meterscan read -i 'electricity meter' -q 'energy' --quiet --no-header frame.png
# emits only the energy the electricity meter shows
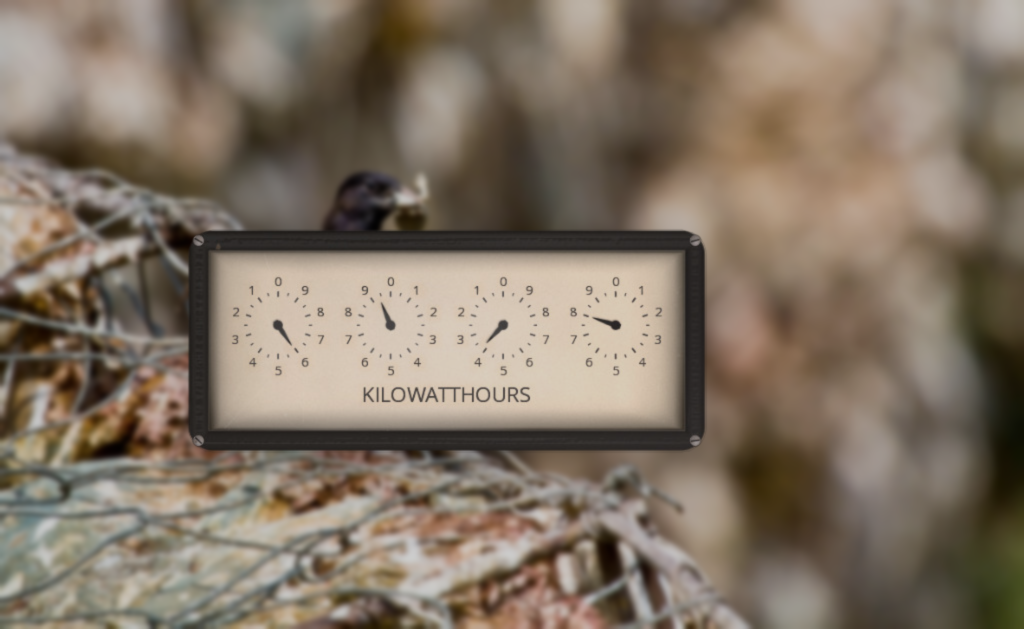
5938 kWh
